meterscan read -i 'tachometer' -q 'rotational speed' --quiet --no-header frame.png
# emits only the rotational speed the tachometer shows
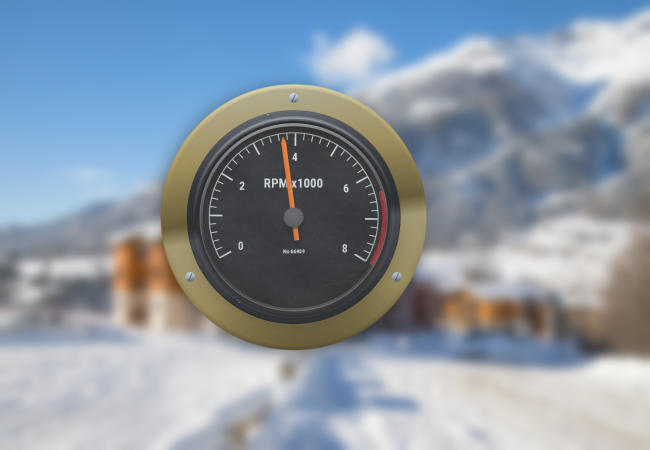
3700 rpm
